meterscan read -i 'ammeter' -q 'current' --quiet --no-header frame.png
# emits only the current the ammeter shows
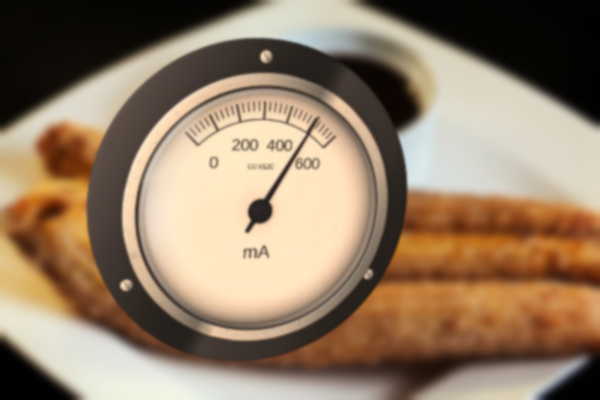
500 mA
